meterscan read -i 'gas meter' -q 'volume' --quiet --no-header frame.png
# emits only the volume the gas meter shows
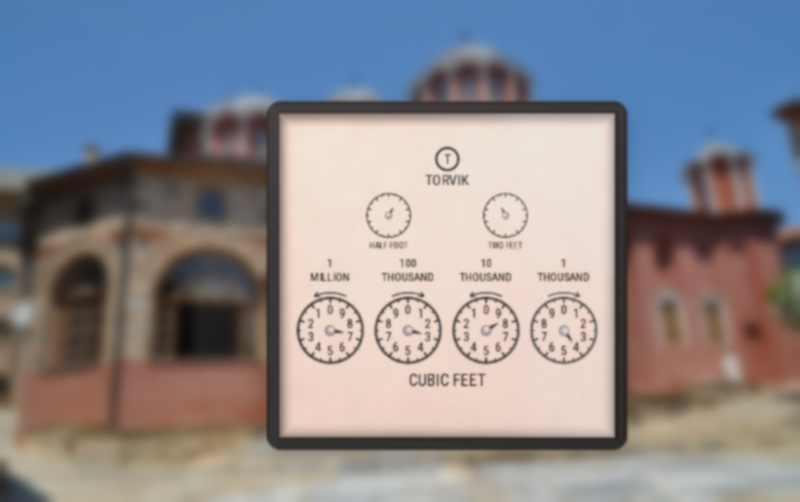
728400 ft³
